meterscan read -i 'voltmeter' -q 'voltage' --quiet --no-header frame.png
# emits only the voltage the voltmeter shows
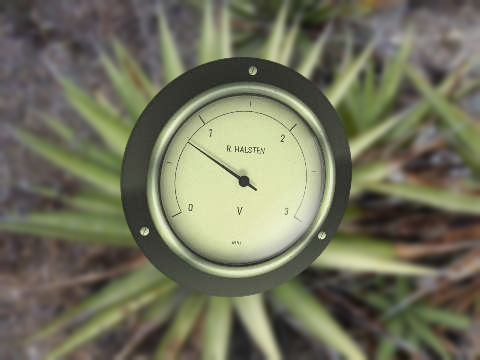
0.75 V
